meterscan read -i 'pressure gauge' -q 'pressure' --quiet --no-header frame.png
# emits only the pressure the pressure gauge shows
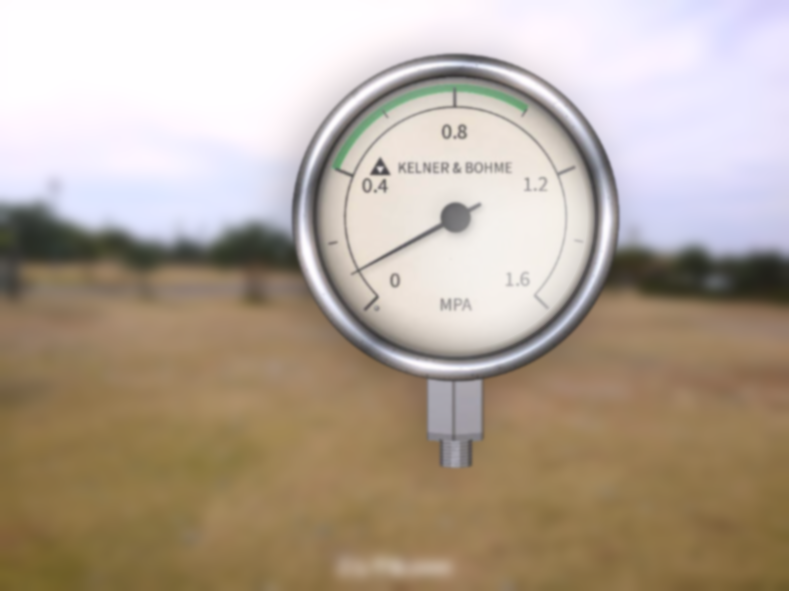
0.1 MPa
